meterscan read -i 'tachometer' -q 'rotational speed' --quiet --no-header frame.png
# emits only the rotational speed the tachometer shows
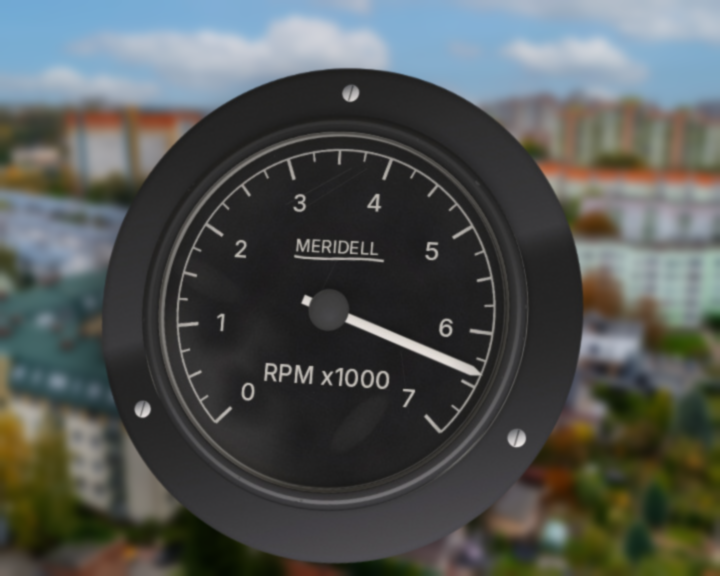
6375 rpm
